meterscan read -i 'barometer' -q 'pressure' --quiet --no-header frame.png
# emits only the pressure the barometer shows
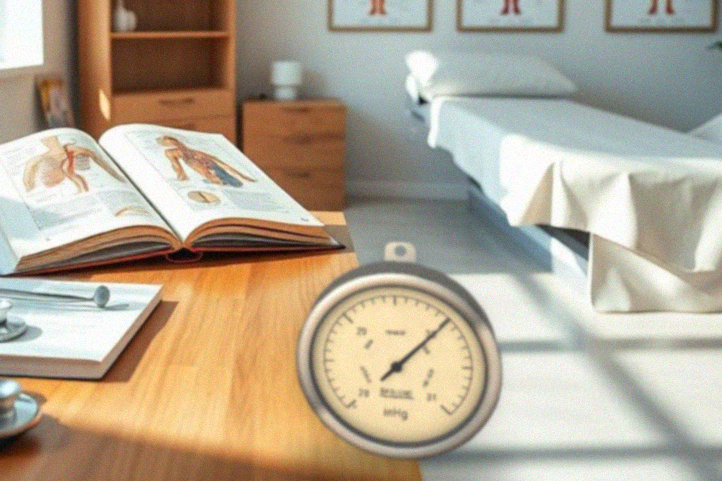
30 inHg
